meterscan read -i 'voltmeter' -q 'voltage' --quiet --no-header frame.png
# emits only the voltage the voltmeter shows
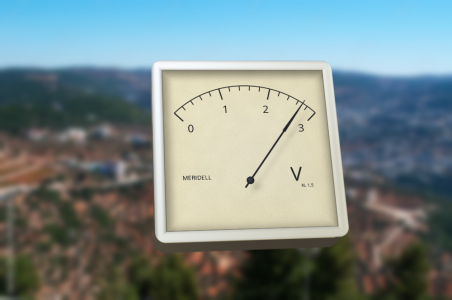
2.7 V
